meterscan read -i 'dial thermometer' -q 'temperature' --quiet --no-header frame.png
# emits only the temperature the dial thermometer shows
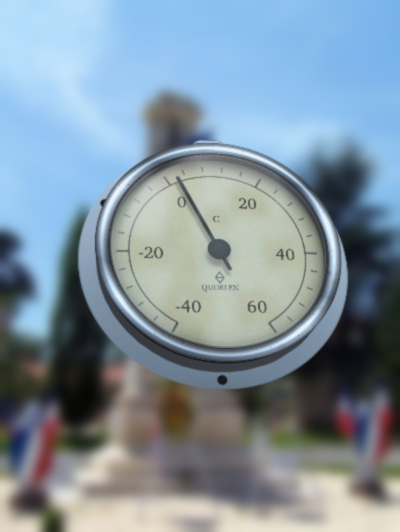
2 °C
